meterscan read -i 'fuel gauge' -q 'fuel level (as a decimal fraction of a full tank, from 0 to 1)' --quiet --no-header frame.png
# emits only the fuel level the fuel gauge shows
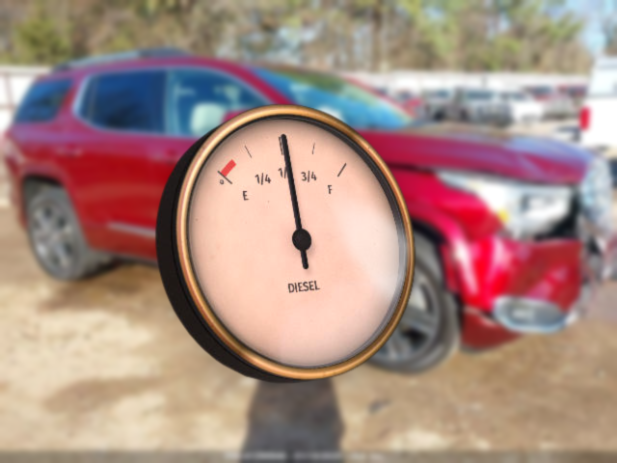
0.5
